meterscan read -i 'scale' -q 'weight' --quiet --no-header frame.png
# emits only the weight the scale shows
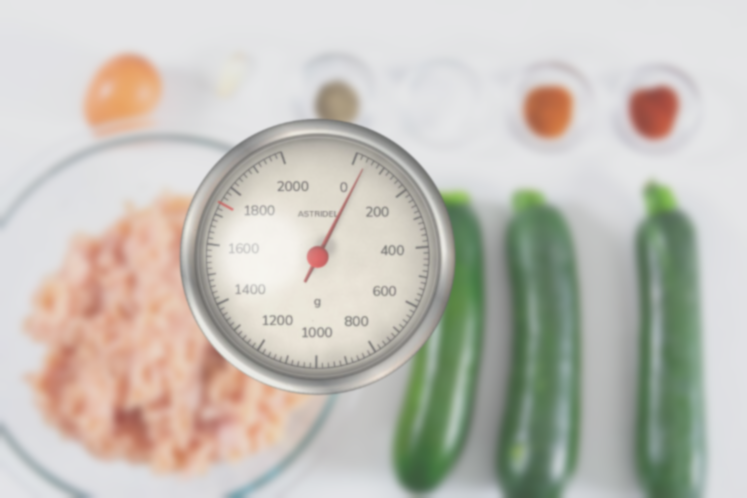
40 g
